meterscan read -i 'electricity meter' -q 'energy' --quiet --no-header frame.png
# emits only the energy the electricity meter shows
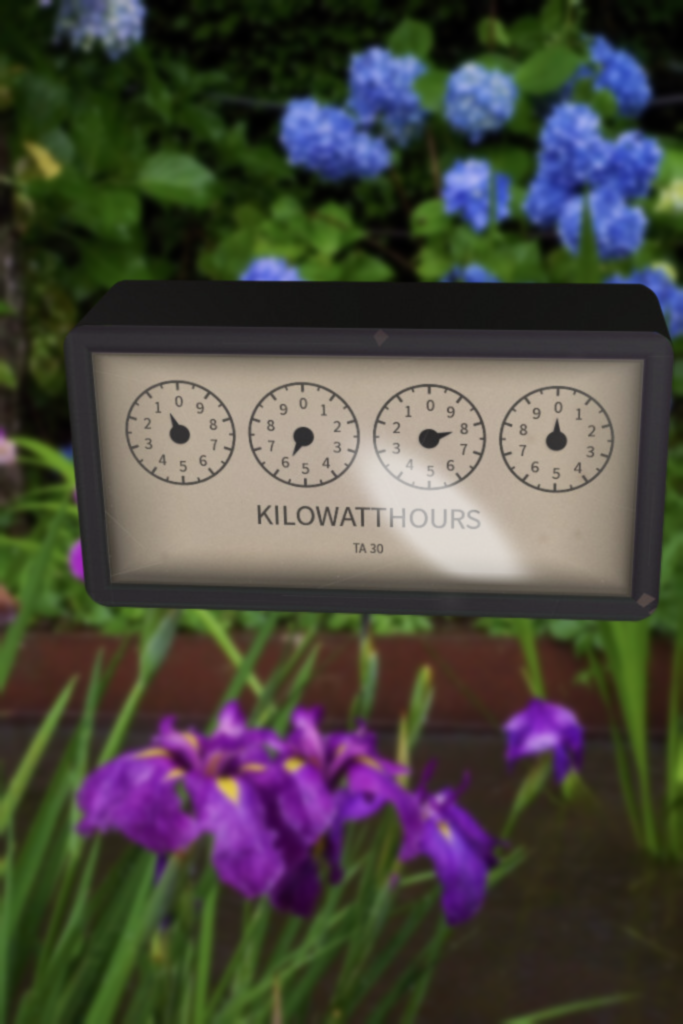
580 kWh
